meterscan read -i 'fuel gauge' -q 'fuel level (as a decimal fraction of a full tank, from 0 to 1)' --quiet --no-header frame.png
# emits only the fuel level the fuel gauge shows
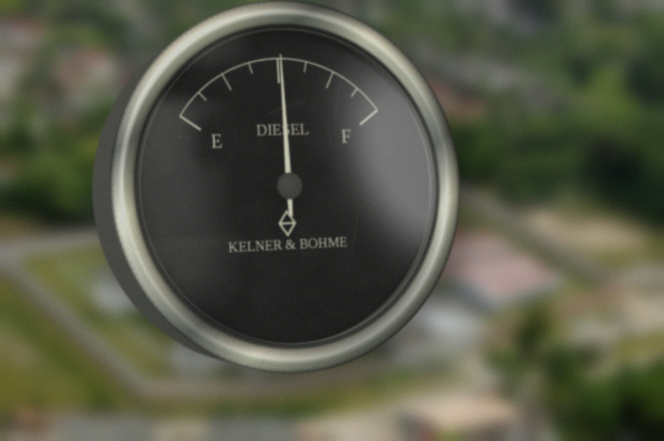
0.5
